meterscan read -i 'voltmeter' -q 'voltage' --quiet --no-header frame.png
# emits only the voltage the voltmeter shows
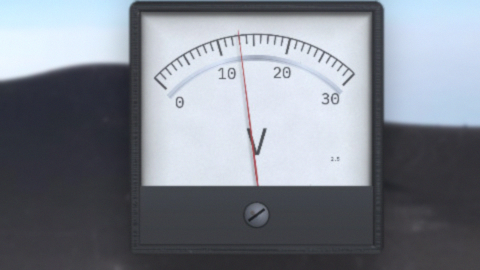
13 V
